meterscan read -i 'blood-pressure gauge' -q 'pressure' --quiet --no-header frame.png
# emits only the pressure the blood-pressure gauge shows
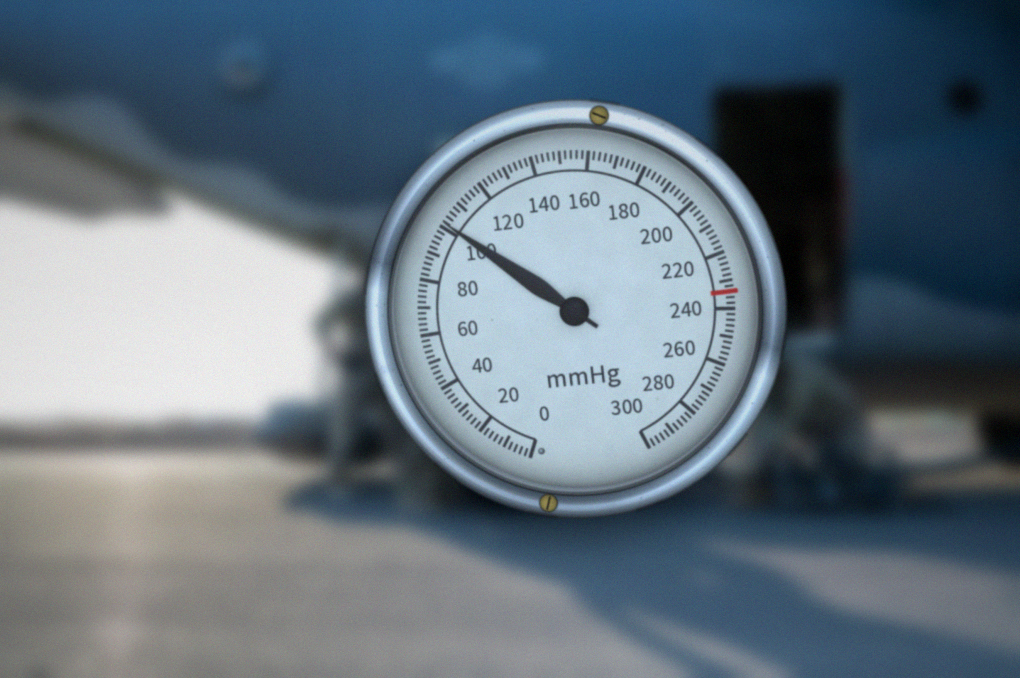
102 mmHg
